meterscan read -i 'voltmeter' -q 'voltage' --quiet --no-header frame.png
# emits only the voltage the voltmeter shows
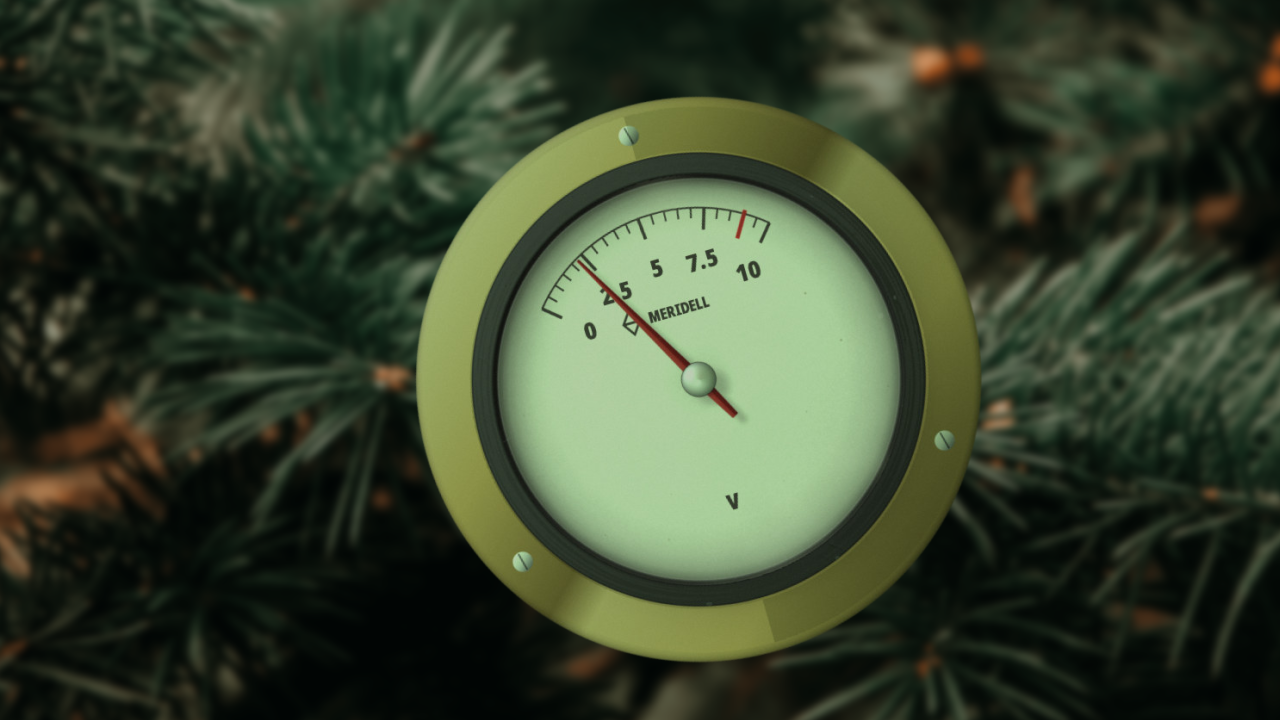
2.25 V
